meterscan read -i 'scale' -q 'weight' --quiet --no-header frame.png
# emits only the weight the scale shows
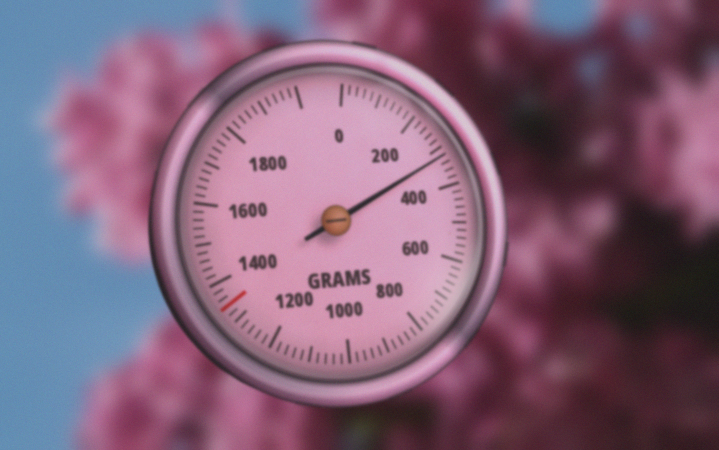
320 g
